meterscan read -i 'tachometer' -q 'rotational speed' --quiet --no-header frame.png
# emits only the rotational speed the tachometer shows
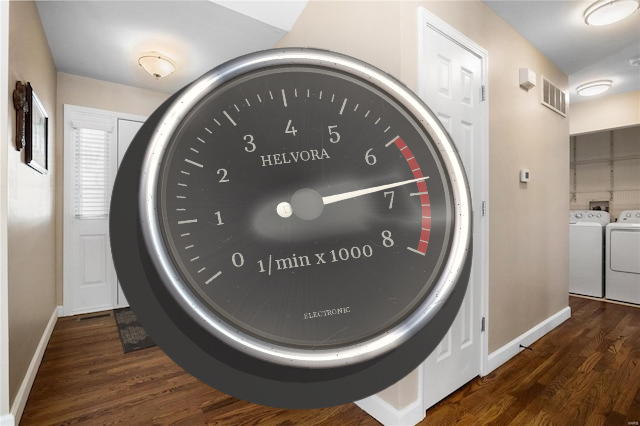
6800 rpm
